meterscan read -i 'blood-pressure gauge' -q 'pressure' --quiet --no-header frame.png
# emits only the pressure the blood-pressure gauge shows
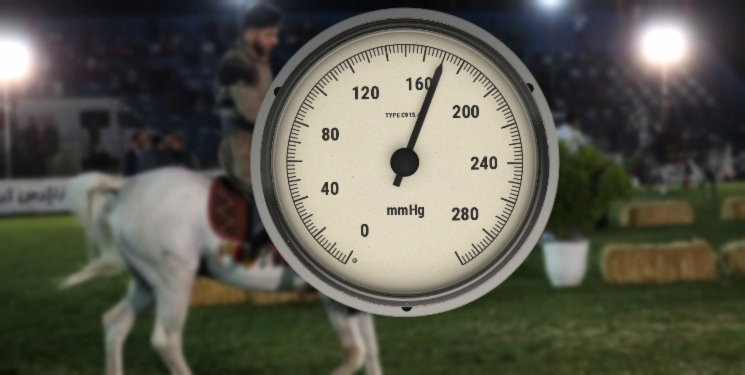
170 mmHg
